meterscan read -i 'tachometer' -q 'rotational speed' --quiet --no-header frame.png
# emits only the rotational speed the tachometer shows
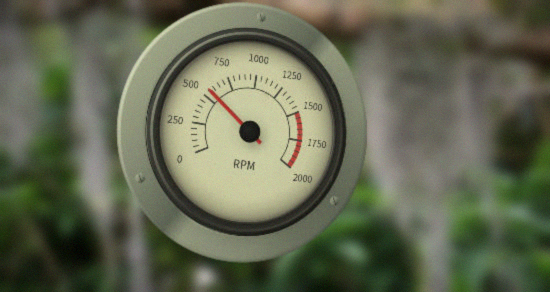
550 rpm
